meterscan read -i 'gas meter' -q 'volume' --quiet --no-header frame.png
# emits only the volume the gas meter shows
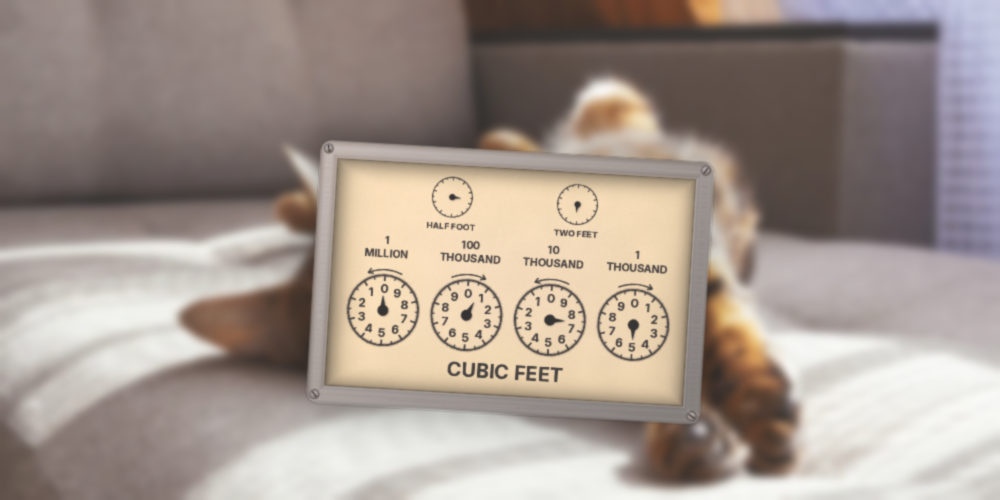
7500 ft³
